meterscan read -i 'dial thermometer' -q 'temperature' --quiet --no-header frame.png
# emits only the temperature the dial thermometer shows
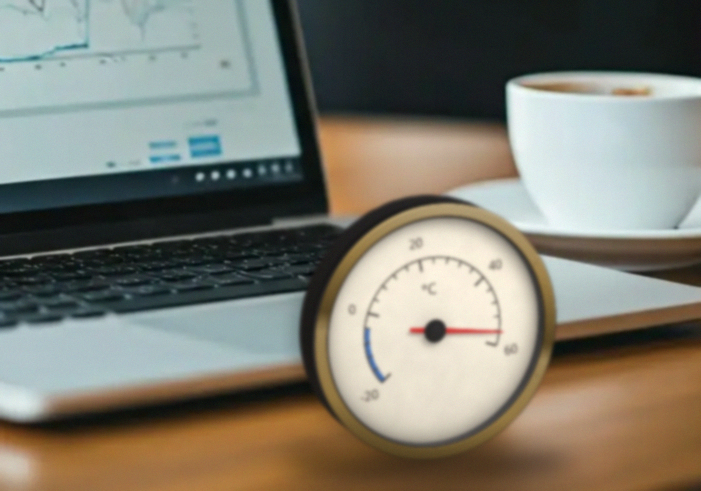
56 °C
